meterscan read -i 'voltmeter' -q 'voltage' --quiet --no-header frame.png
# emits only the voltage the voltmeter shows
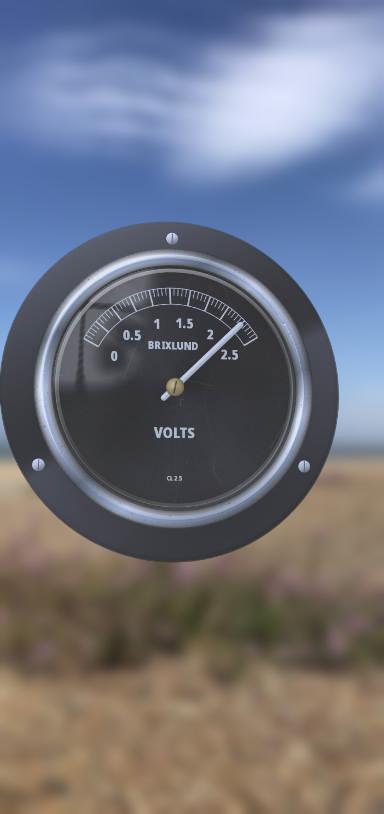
2.25 V
